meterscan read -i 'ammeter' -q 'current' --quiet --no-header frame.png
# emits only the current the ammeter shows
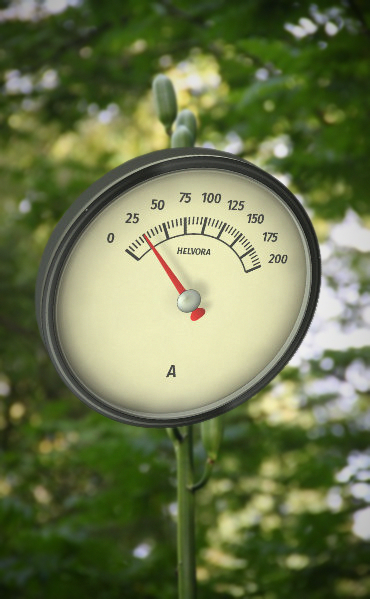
25 A
